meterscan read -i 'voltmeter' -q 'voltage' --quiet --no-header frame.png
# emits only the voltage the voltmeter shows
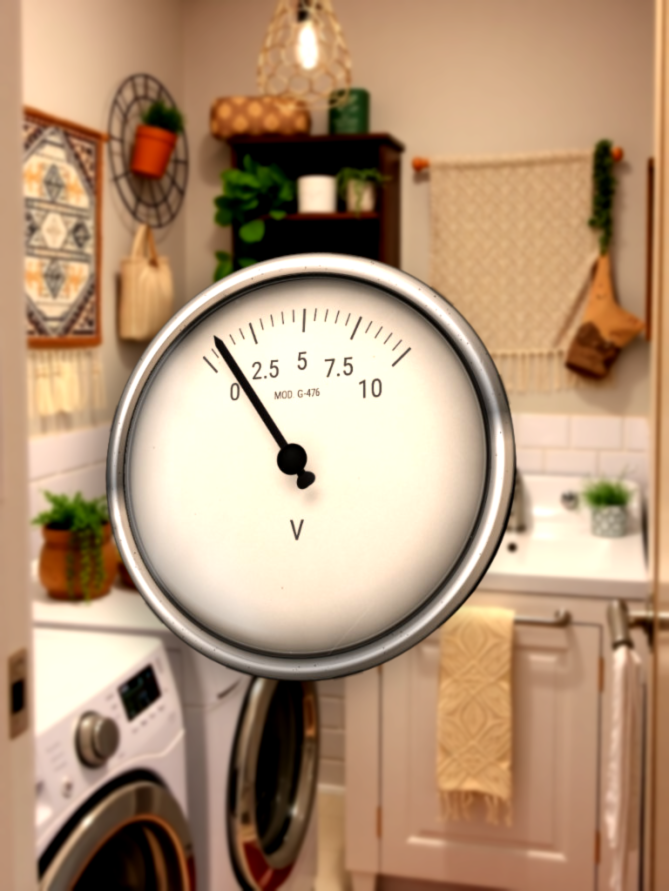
1 V
